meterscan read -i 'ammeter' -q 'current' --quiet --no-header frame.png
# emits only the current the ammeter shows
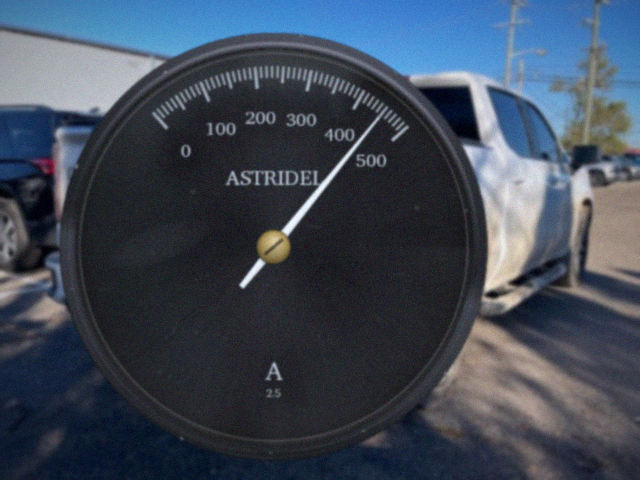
450 A
